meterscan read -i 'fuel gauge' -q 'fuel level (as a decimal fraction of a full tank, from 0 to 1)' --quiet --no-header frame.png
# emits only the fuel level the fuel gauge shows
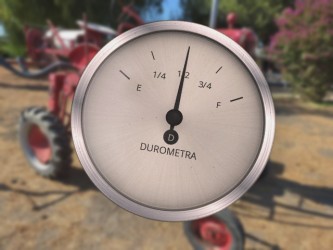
0.5
